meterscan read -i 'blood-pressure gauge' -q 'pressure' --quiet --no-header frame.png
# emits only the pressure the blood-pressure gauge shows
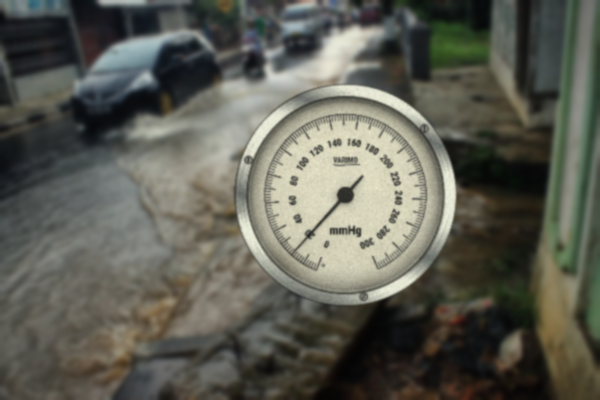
20 mmHg
